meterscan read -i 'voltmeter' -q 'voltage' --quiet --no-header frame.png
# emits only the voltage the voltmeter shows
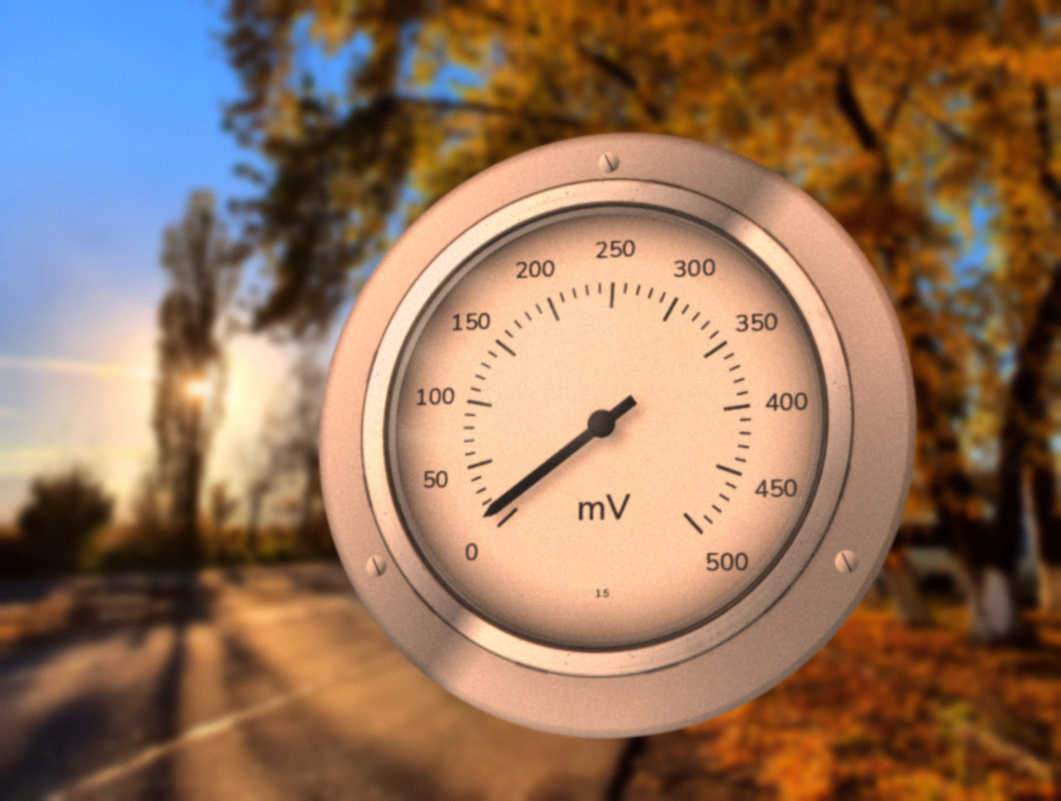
10 mV
